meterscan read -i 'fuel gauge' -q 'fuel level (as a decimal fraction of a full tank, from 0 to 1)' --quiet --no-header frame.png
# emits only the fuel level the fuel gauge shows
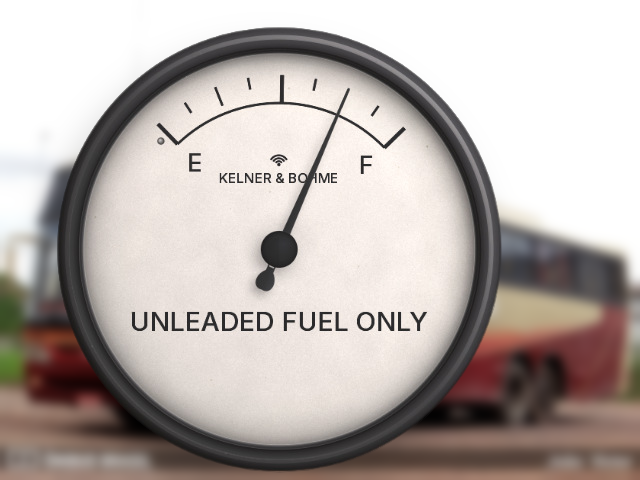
0.75
